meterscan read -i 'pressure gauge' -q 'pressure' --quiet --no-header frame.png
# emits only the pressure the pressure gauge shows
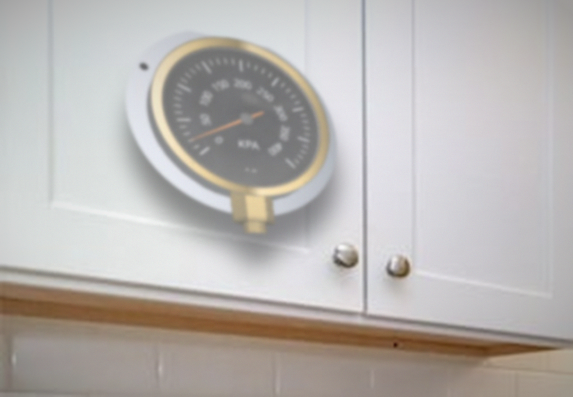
20 kPa
